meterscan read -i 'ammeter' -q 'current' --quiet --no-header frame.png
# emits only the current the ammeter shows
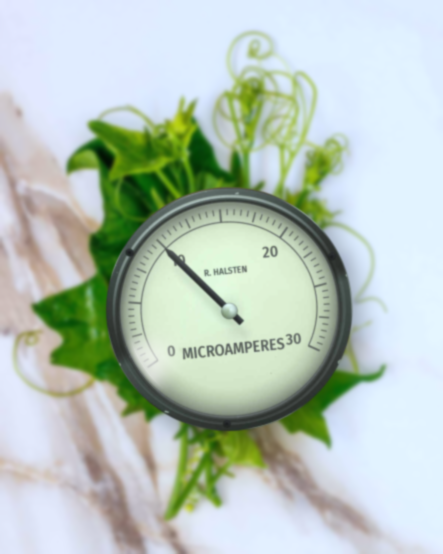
10 µA
